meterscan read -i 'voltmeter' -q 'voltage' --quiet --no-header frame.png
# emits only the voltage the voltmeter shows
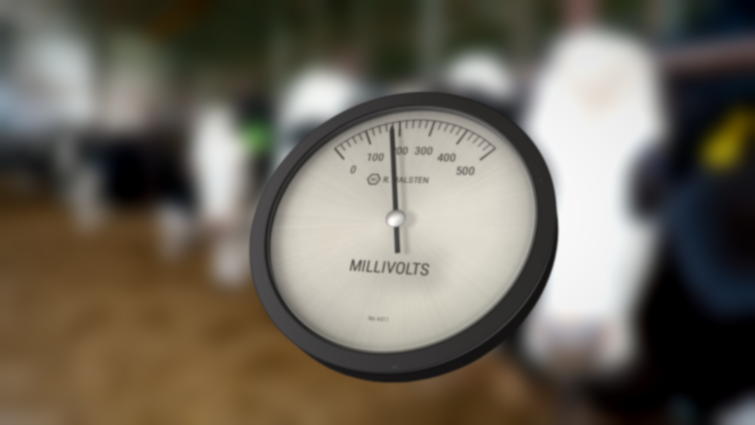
180 mV
